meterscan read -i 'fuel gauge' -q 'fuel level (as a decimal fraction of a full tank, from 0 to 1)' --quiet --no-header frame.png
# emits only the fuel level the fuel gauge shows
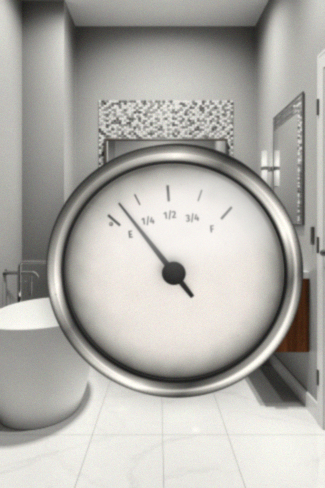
0.125
